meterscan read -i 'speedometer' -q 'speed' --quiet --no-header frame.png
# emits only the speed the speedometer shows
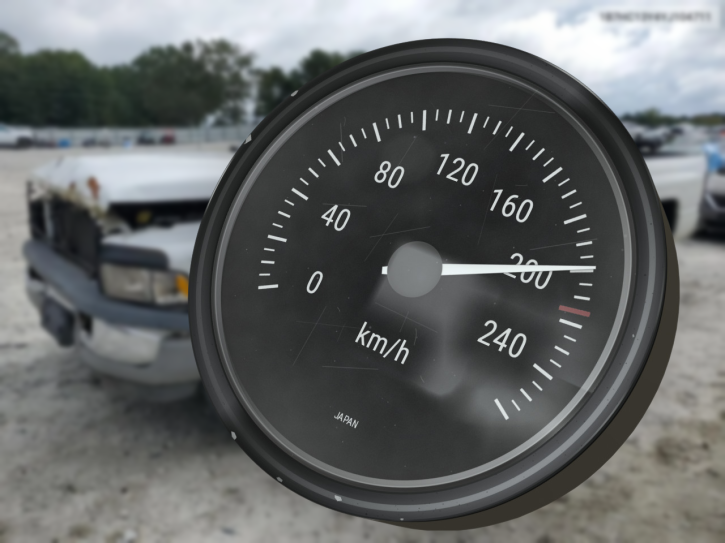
200 km/h
